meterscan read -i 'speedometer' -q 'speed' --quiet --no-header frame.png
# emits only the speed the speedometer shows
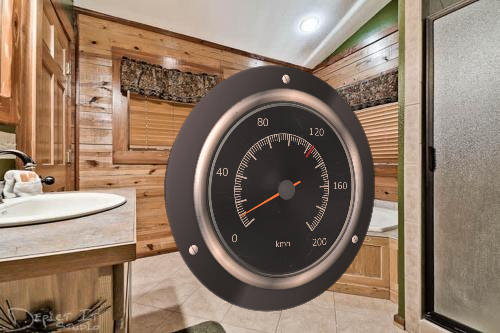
10 km/h
